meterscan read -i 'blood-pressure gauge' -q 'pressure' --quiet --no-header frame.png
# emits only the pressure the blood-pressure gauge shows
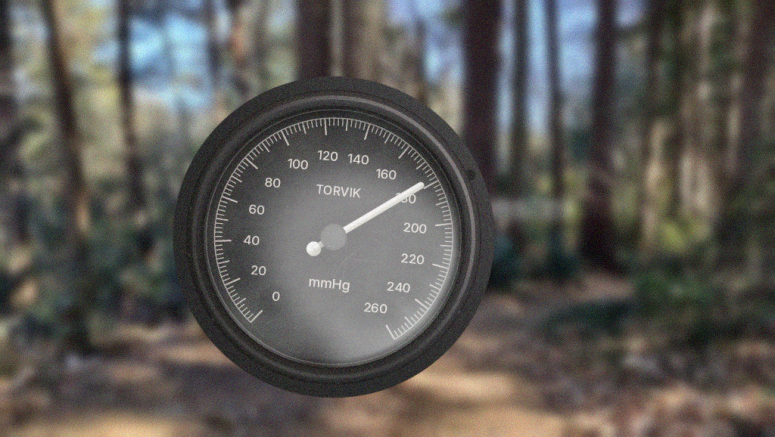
178 mmHg
